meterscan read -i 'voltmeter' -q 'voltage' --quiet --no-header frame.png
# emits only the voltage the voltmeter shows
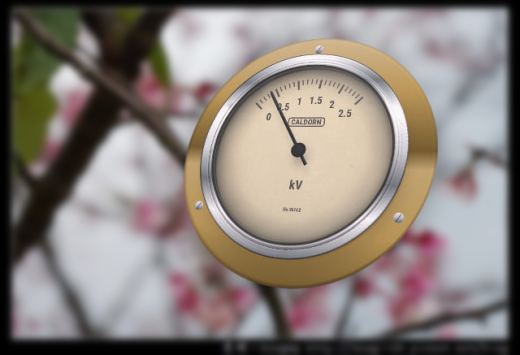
0.4 kV
